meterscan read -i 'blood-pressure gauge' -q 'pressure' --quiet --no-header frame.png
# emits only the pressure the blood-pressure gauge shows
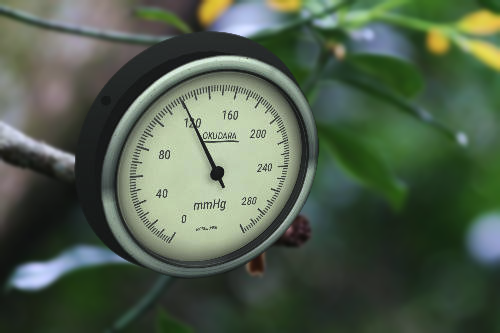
120 mmHg
